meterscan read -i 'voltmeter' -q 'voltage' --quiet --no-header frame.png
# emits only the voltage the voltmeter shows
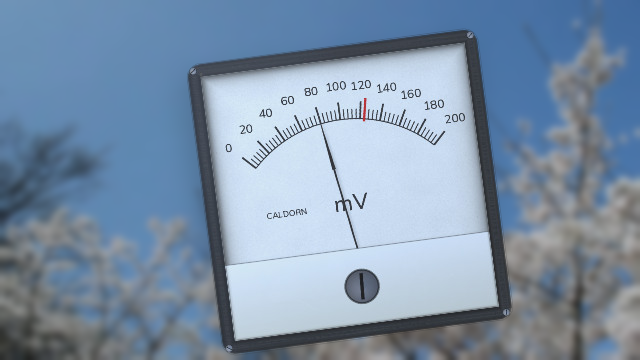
80 mV
